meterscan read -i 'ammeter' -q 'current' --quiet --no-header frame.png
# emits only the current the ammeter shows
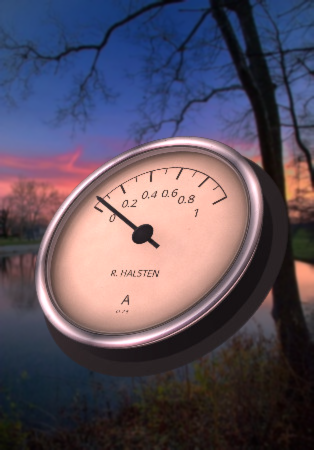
0.05 A
